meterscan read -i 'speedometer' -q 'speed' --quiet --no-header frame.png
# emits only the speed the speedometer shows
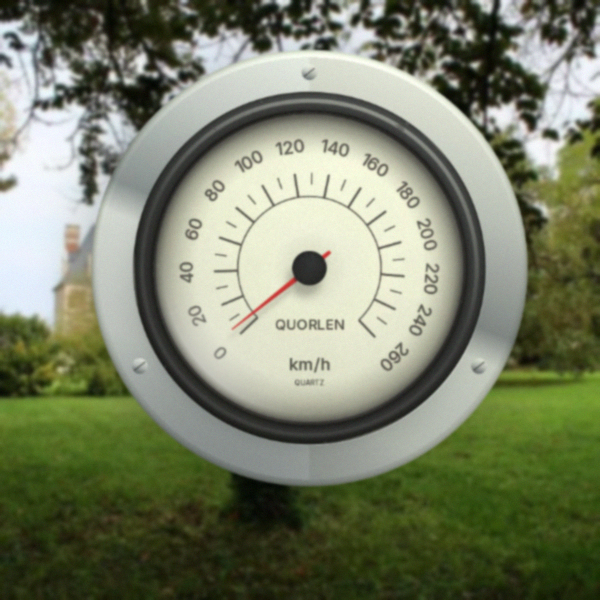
5 km/h
